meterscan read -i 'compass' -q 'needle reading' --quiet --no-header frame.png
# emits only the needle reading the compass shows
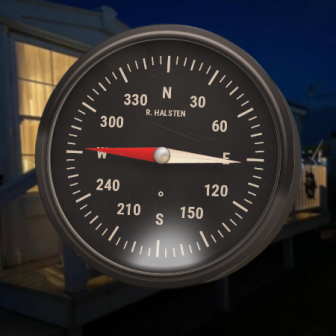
272.5 °
